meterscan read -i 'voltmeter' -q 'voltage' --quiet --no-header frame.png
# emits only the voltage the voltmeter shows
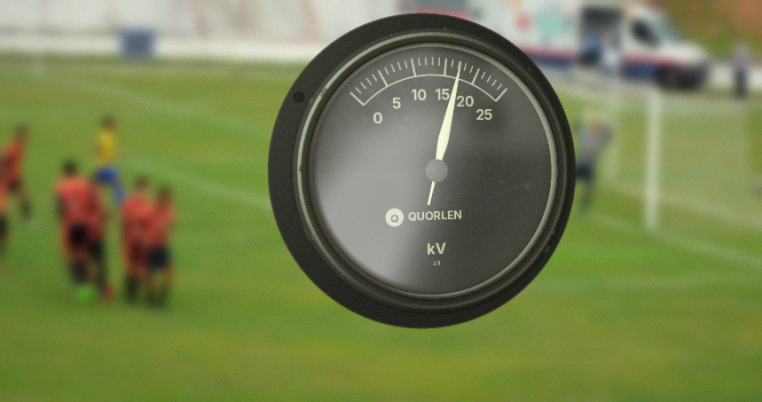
17 kV
